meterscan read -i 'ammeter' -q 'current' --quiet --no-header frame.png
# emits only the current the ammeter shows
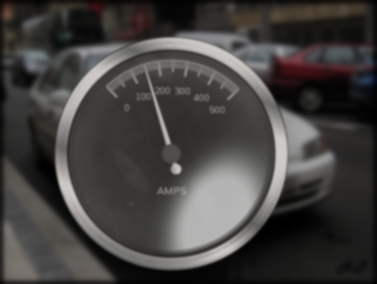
150 A
